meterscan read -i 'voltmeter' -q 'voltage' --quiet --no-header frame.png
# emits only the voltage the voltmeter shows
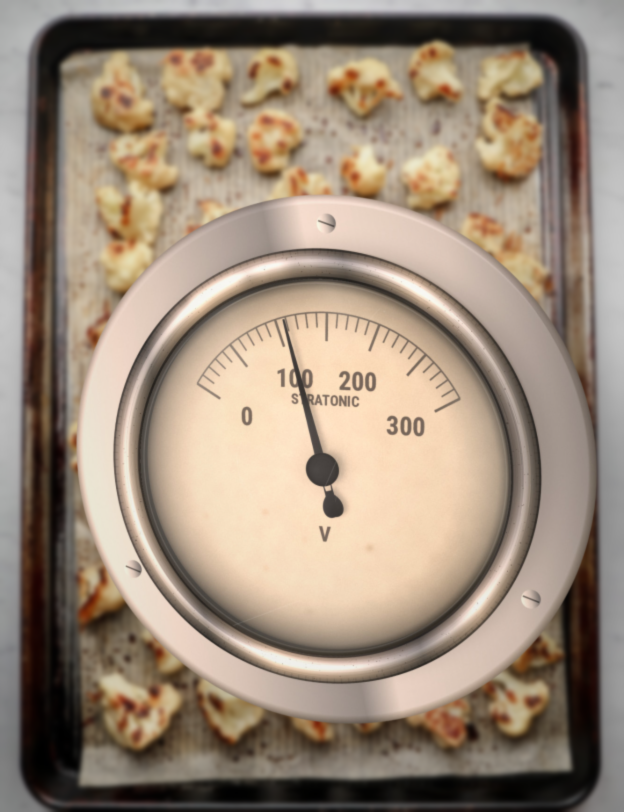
110 V
